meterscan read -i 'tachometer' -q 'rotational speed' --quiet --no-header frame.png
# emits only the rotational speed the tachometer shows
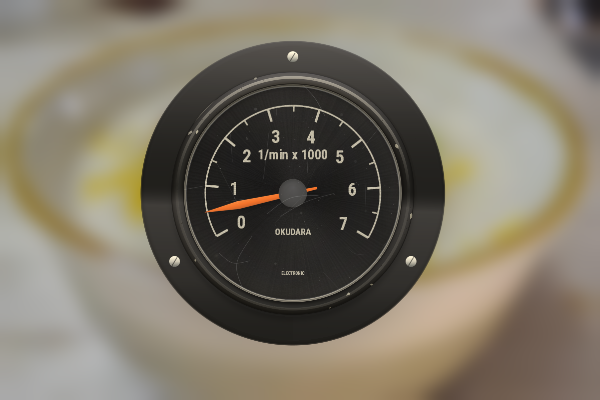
500 rpm
